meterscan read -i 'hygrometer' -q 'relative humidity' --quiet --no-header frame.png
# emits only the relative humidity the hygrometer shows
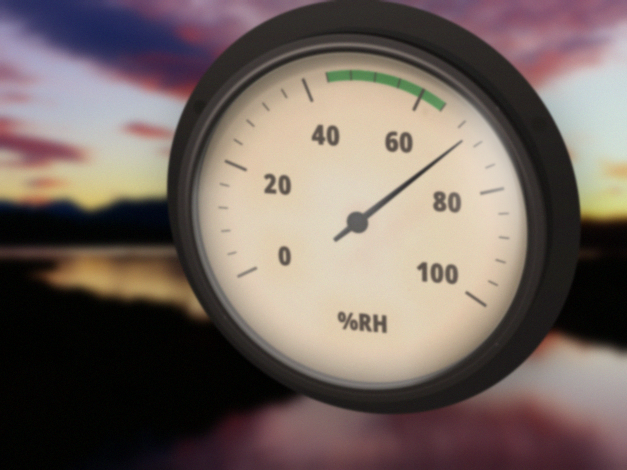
70 %
